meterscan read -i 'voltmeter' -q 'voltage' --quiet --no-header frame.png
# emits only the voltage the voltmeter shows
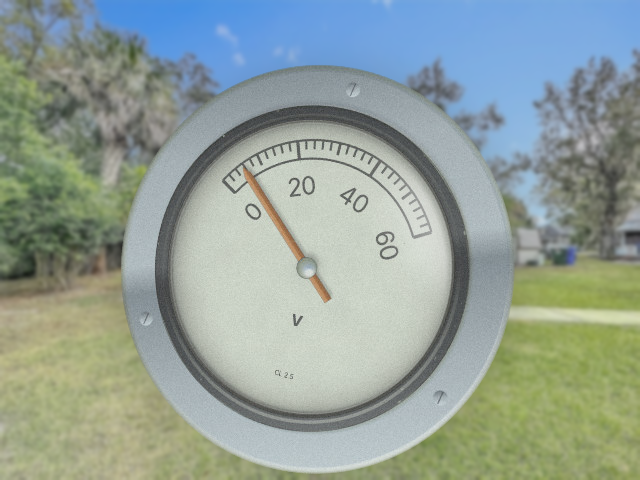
6 V
